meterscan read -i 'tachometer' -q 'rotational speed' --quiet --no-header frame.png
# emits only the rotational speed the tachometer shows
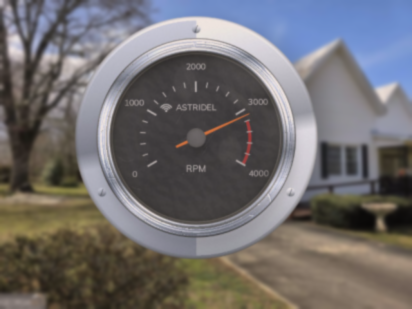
3100 rpm
